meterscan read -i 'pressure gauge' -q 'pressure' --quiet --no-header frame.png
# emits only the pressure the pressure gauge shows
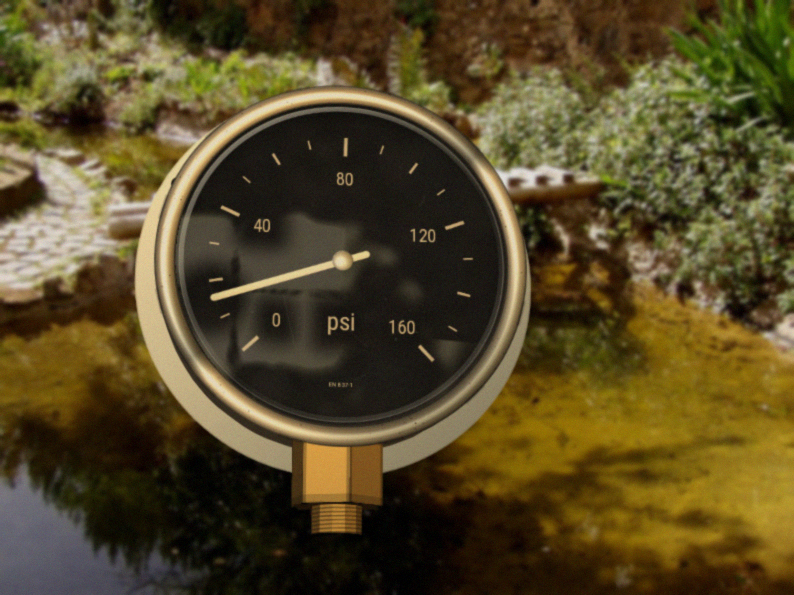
15 psi
